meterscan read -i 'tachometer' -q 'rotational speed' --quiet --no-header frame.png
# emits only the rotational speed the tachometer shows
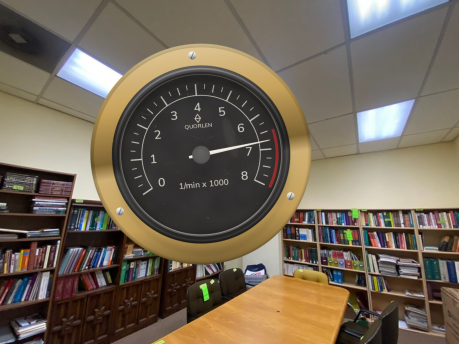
6750 rpm
